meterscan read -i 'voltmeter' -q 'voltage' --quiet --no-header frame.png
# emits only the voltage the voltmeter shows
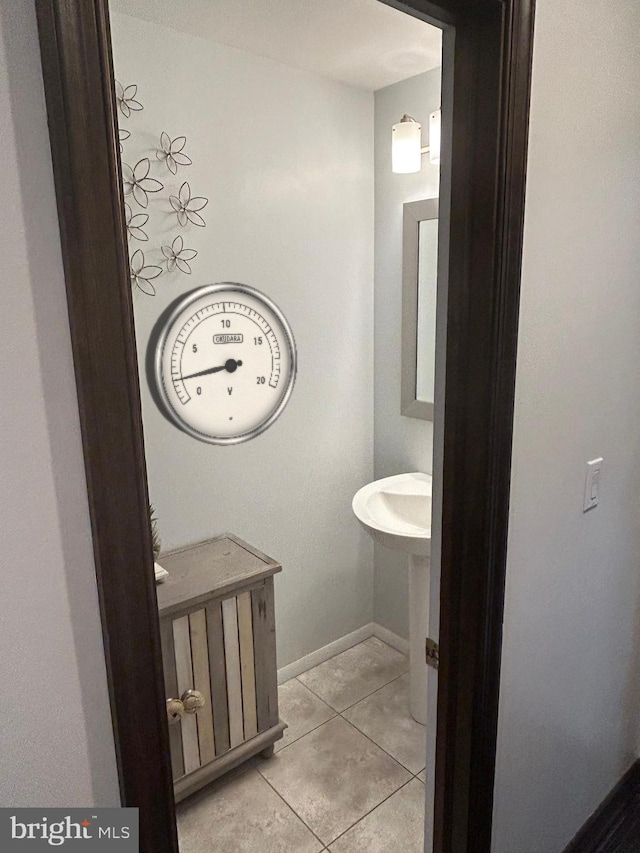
2 V
